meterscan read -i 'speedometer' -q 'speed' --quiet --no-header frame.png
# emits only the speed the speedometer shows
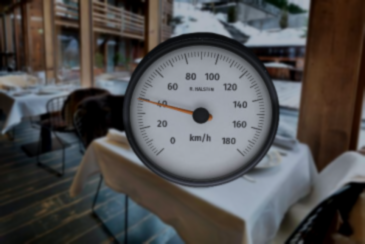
40 km/h
